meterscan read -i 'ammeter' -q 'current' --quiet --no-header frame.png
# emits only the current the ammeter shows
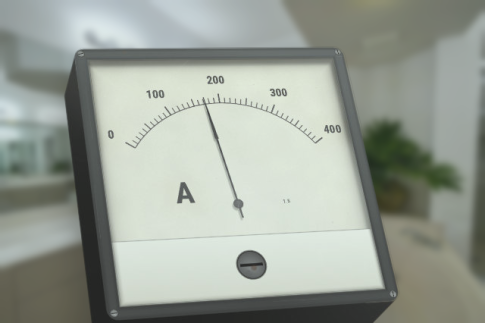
170 A
